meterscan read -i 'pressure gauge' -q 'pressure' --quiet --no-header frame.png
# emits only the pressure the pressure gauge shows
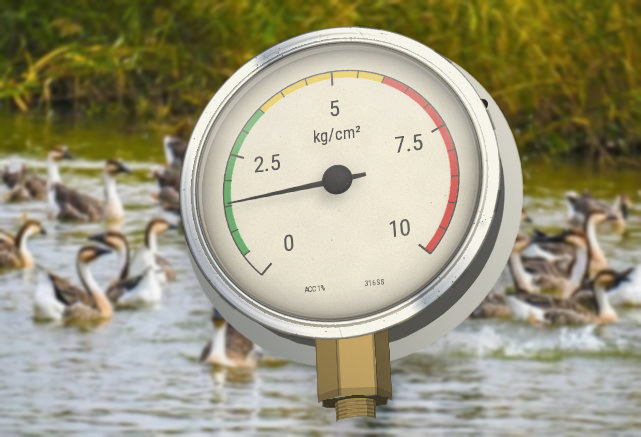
1.5 kg/cm²
